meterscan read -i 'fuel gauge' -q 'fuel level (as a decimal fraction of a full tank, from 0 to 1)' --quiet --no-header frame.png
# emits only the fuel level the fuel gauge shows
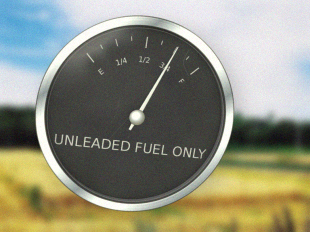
0.75
